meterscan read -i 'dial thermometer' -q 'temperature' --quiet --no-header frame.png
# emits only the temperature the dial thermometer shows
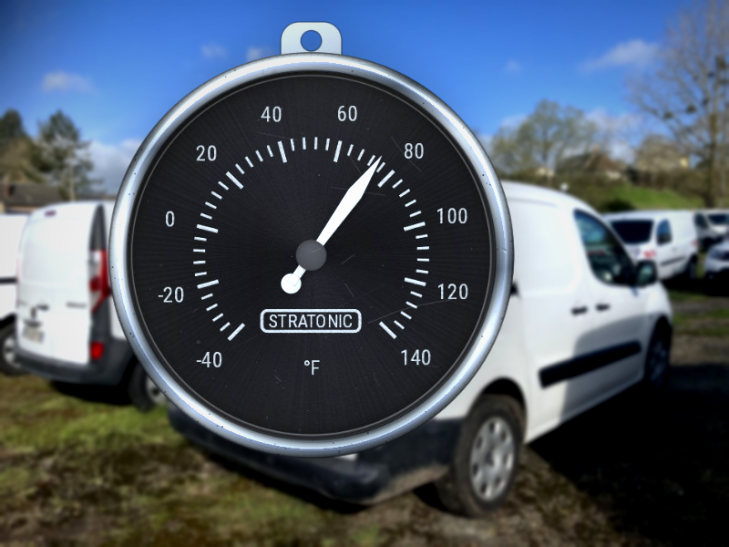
74 °F
